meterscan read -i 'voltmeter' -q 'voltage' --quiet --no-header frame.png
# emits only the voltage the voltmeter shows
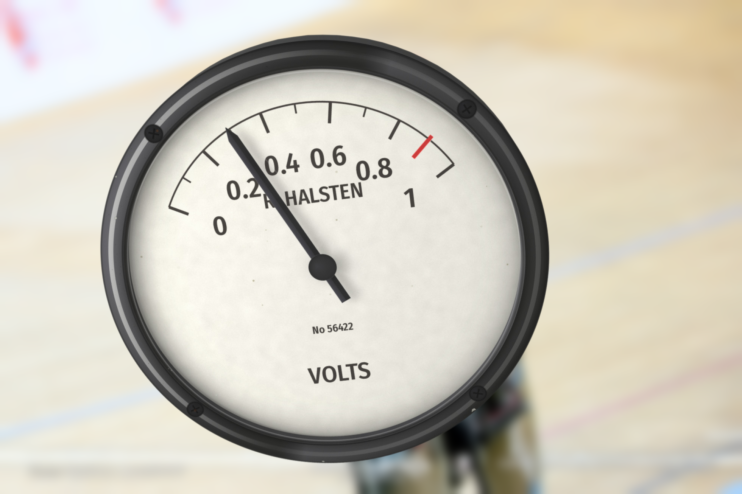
0.3 V
